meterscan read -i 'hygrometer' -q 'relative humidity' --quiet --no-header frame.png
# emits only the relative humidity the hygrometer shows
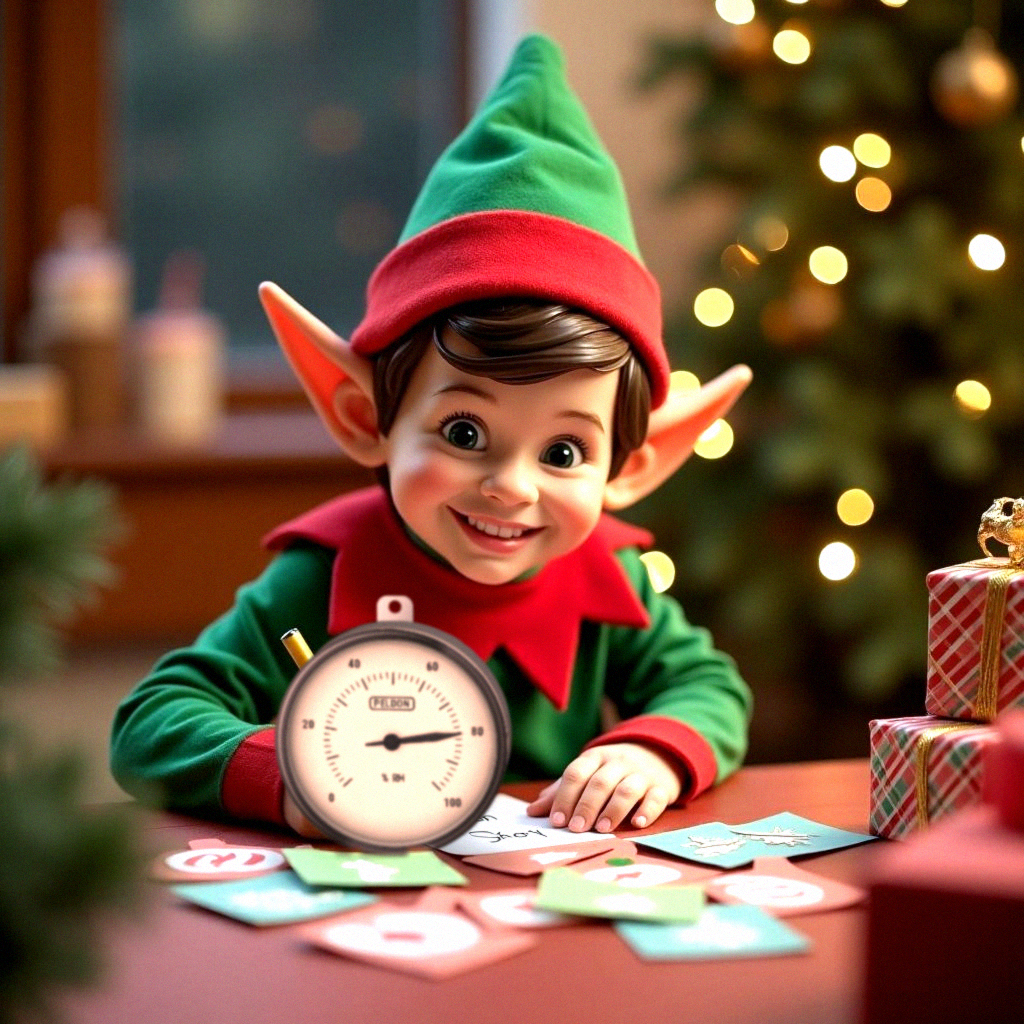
80 %
